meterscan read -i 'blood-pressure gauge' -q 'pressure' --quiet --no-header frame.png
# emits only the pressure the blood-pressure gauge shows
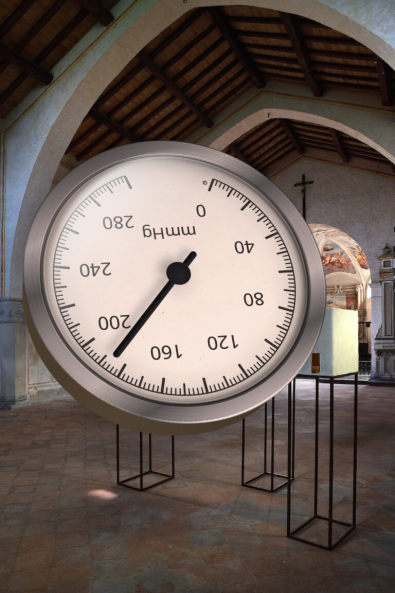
186 mmHg
